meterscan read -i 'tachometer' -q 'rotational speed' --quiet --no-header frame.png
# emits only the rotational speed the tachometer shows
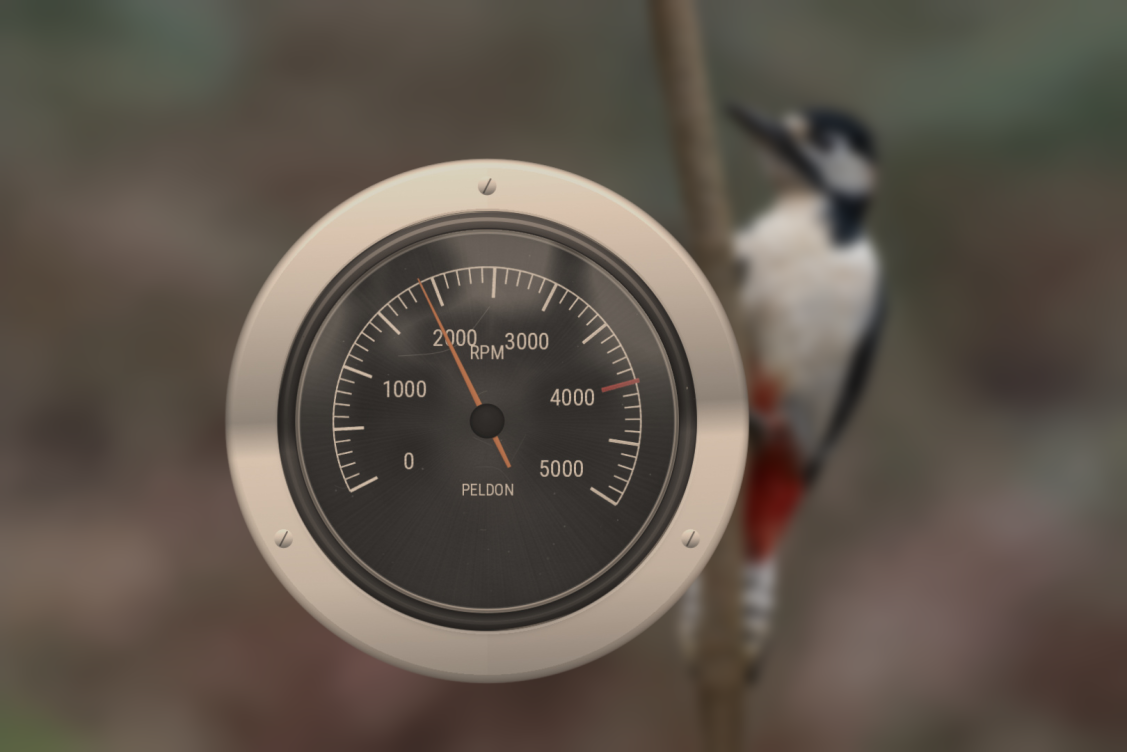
1900 rpm
